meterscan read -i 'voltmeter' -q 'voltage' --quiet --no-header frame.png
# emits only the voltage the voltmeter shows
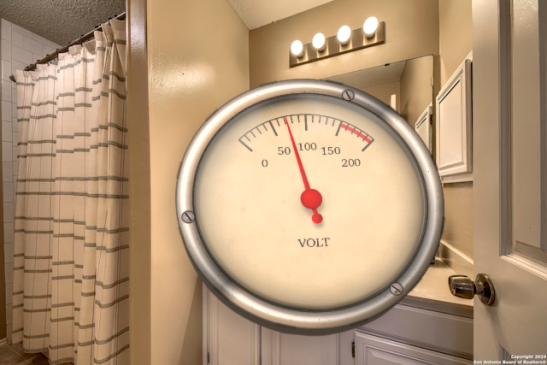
70 V
